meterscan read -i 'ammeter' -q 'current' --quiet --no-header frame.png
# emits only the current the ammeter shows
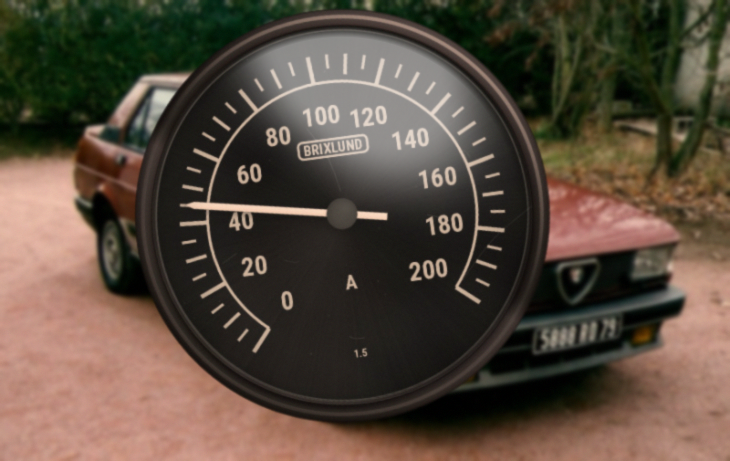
45 A
